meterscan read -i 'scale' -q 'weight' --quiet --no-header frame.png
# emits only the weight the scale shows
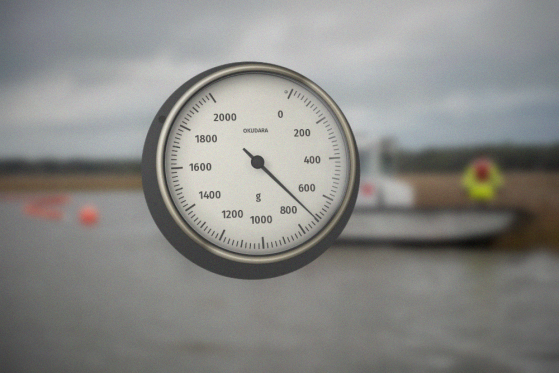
720 g
